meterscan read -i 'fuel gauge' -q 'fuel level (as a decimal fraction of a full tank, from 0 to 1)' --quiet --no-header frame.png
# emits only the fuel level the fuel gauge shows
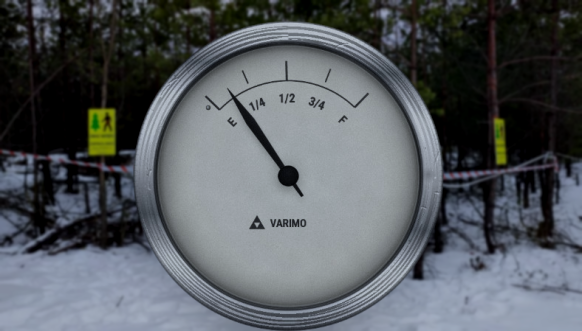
0.125
